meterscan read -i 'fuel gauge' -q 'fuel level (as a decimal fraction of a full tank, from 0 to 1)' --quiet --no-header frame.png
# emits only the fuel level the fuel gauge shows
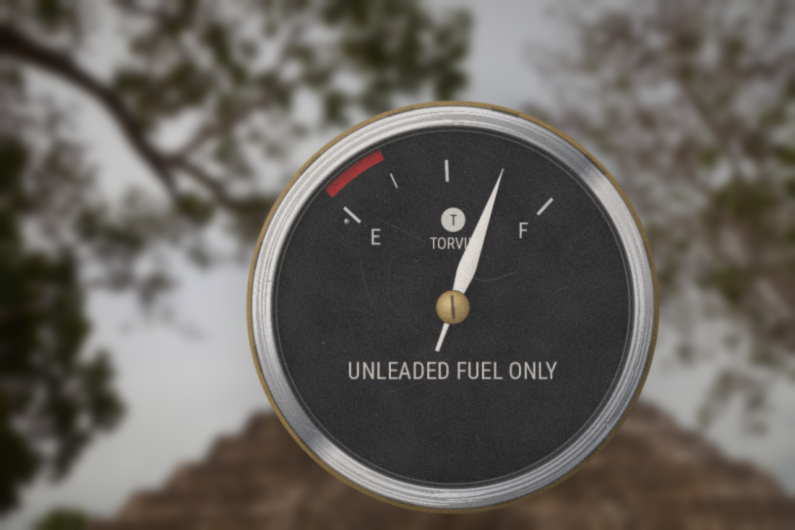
0.75
